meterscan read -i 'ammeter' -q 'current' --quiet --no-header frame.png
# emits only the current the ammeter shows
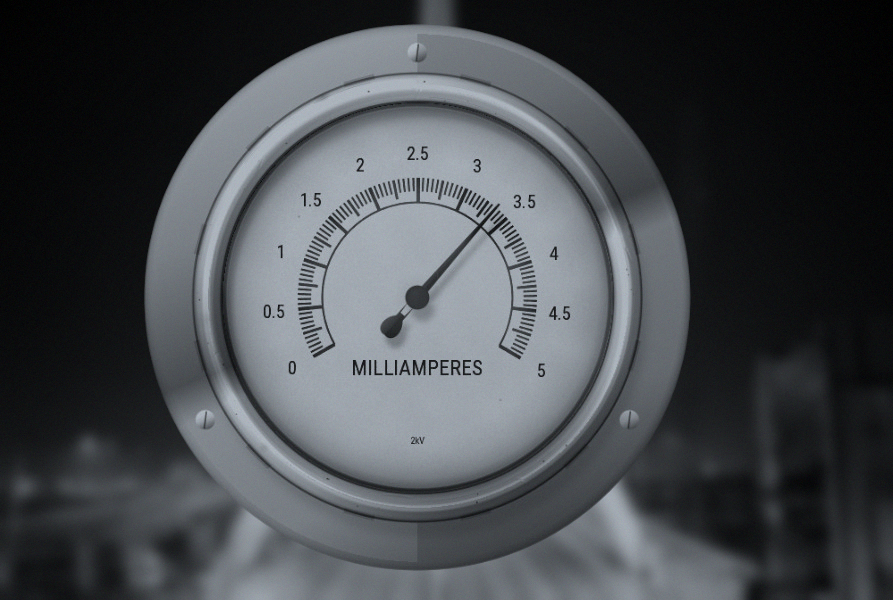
3.35 mA
